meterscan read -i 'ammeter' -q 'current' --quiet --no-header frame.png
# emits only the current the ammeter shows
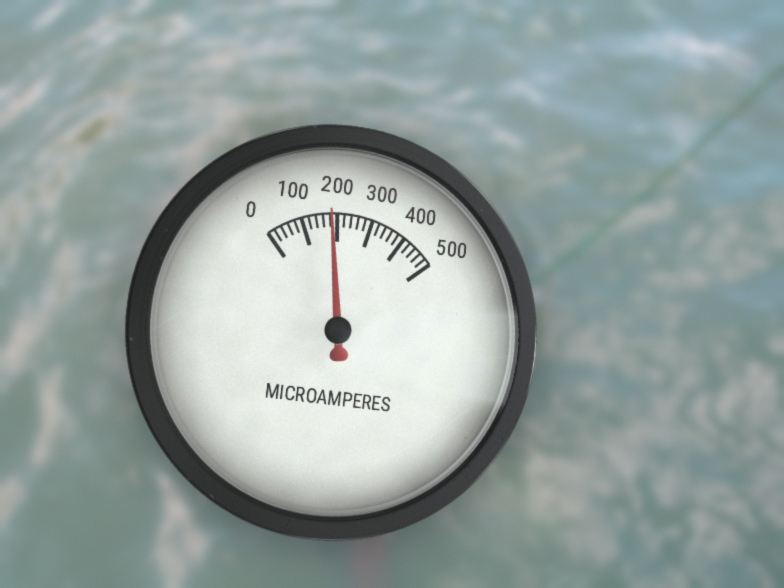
180 µA
